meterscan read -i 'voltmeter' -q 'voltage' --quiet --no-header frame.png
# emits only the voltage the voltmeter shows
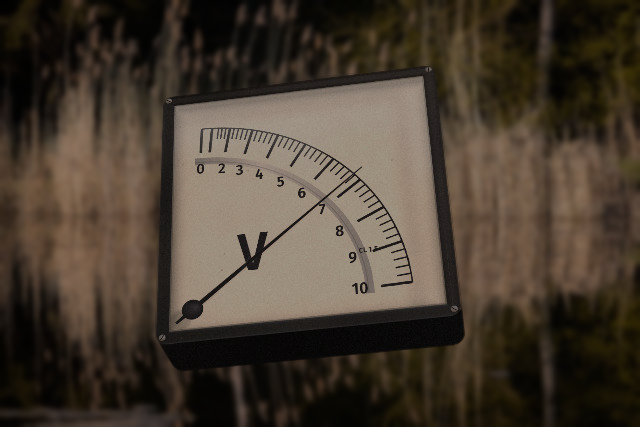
6.8 V
